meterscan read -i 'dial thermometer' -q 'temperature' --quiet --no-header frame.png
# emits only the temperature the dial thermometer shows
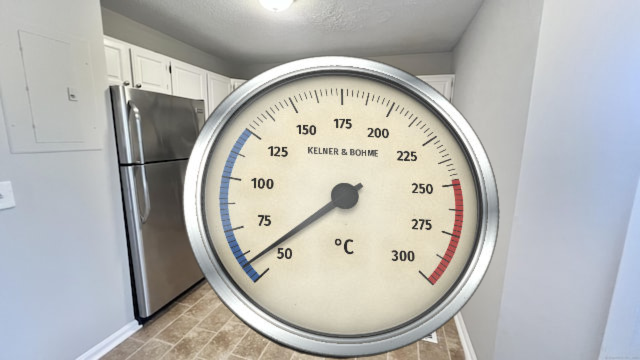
57.5 °C
